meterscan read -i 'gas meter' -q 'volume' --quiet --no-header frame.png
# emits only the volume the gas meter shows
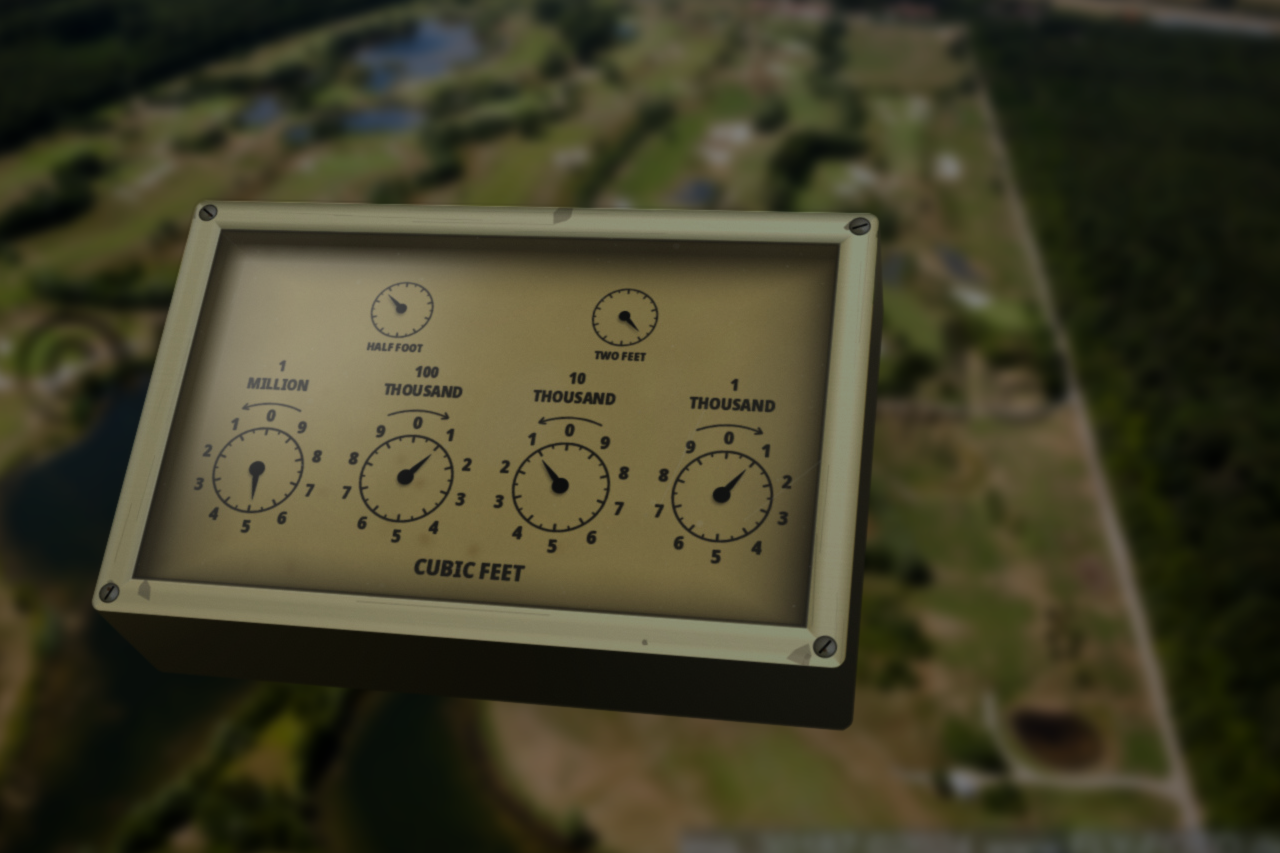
511100 ft³
